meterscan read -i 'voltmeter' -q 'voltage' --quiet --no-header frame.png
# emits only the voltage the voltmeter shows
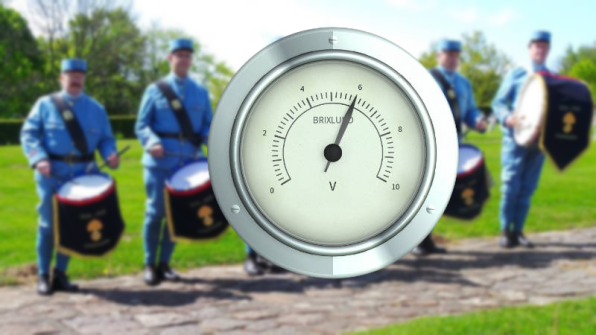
6 V
